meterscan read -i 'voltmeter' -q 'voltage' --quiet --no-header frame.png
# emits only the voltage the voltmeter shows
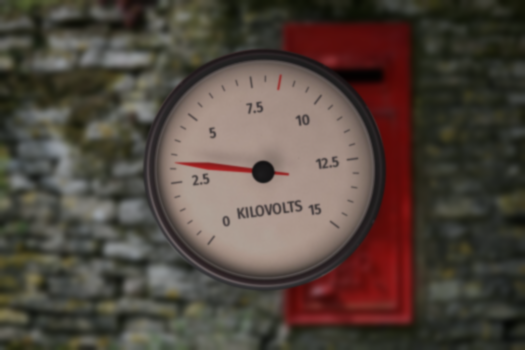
3.25 kV
